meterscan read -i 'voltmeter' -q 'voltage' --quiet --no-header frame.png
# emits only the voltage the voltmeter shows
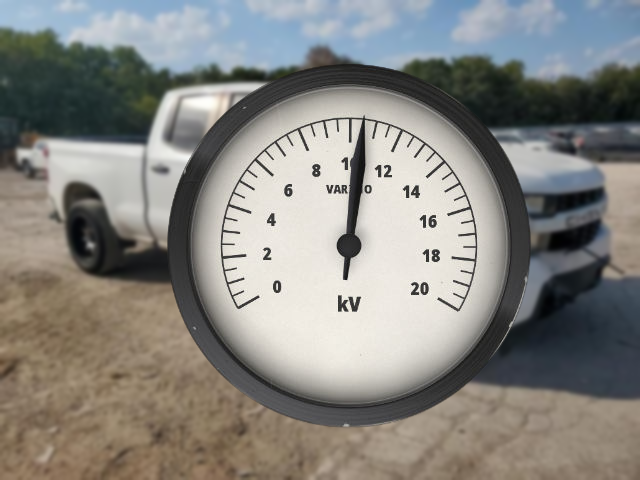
10.5 kV
